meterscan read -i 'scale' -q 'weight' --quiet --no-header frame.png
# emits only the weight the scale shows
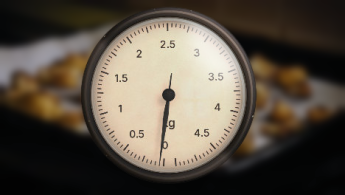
0.05 kg
